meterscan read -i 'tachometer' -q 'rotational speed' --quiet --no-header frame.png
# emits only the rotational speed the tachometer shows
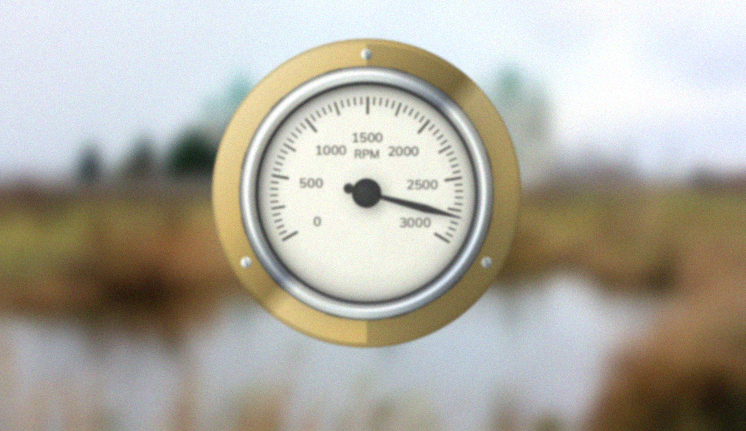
2800 rpm
